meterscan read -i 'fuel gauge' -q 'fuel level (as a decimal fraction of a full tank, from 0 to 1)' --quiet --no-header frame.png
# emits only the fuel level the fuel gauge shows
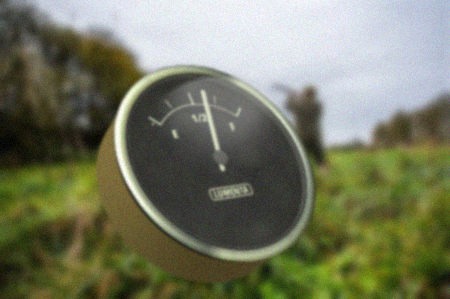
0.625
